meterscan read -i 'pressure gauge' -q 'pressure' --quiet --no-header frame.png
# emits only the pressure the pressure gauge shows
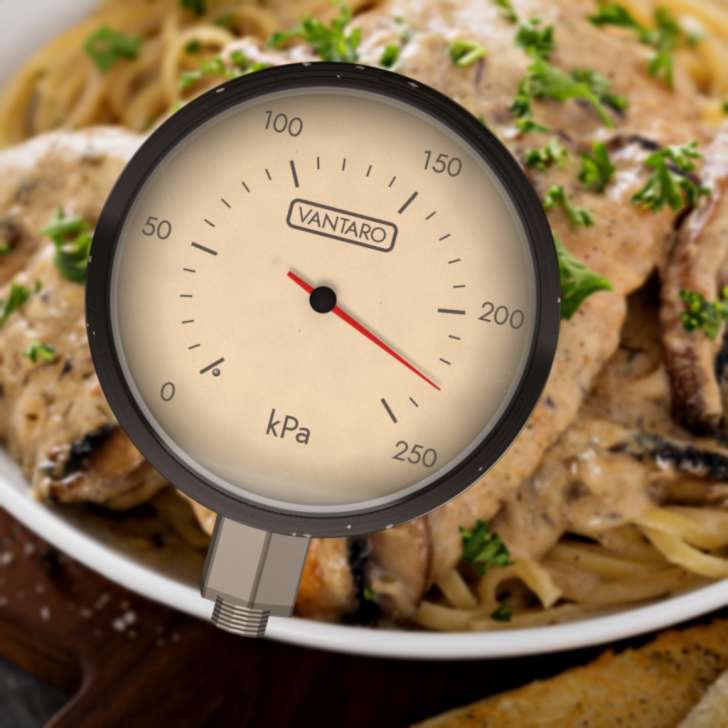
230 kPa
